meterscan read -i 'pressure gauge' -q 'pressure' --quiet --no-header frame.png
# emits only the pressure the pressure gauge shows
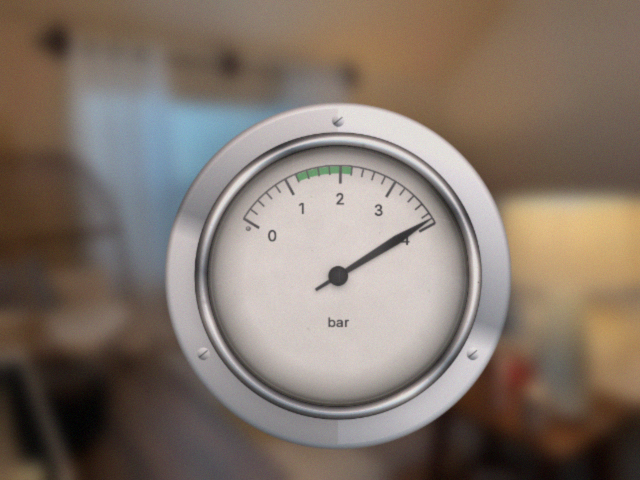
3.9 bar
